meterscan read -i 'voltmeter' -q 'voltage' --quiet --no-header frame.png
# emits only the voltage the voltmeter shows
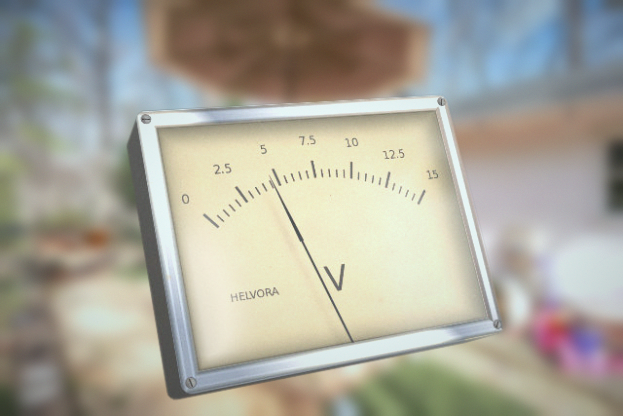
4.5 V
